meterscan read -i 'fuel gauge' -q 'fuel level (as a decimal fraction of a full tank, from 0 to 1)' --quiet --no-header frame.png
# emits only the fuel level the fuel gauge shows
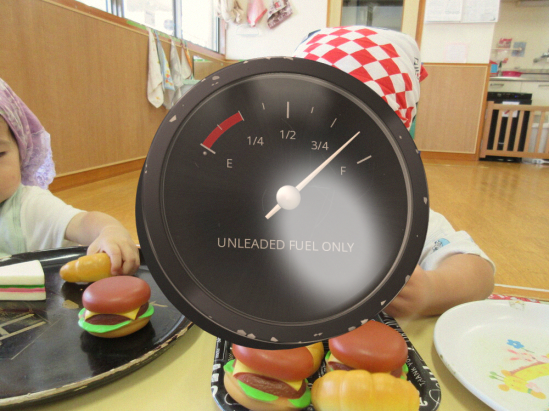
0.875
